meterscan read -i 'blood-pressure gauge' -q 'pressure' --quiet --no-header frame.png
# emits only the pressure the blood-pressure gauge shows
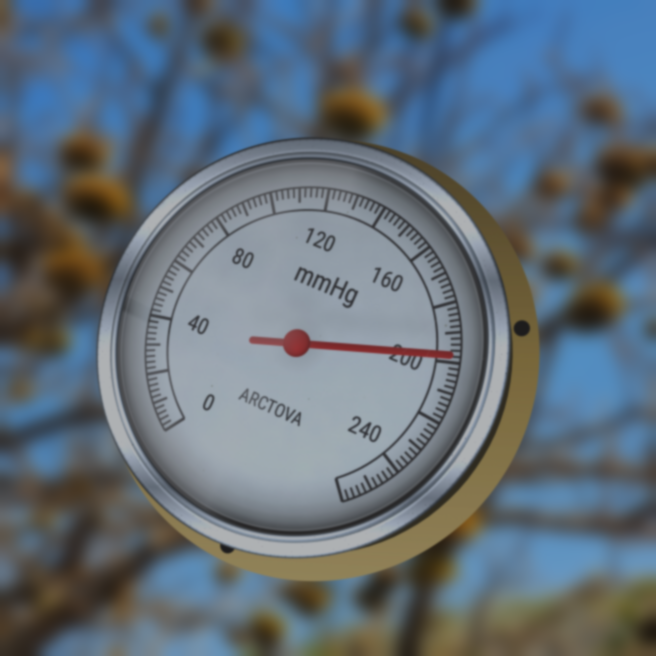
198 mmHg
